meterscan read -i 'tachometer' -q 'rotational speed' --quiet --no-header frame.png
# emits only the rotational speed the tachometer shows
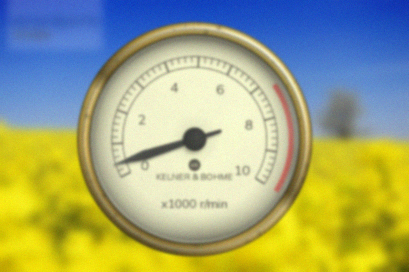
400 rpm
